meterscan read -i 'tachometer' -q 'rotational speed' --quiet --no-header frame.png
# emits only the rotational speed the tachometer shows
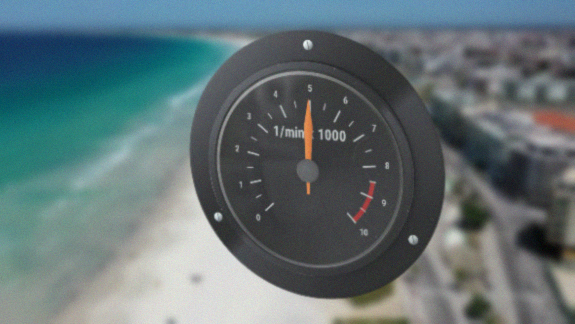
5000 rpm
